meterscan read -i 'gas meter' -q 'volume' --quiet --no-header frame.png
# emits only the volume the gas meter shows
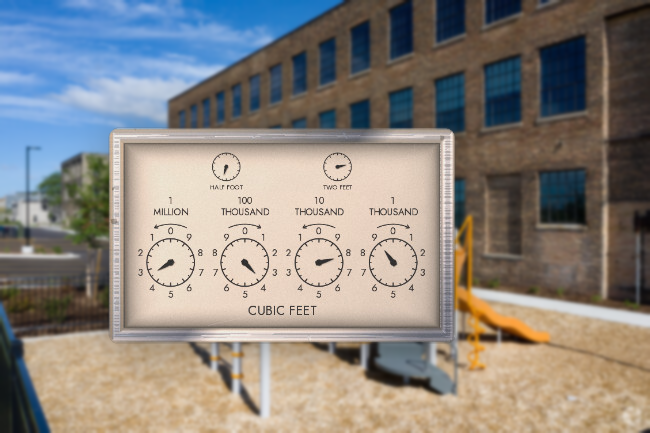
337900 ft³
